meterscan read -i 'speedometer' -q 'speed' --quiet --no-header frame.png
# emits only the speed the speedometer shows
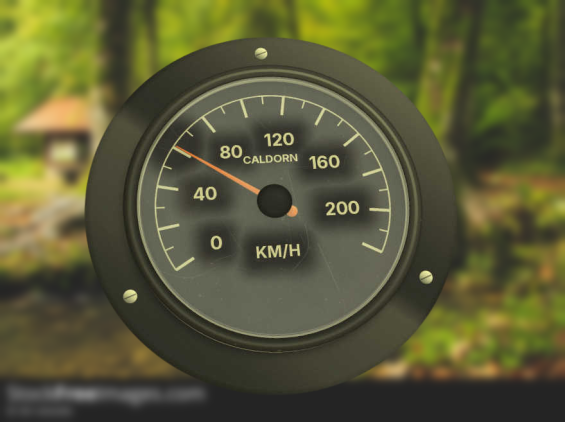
60 km/h
